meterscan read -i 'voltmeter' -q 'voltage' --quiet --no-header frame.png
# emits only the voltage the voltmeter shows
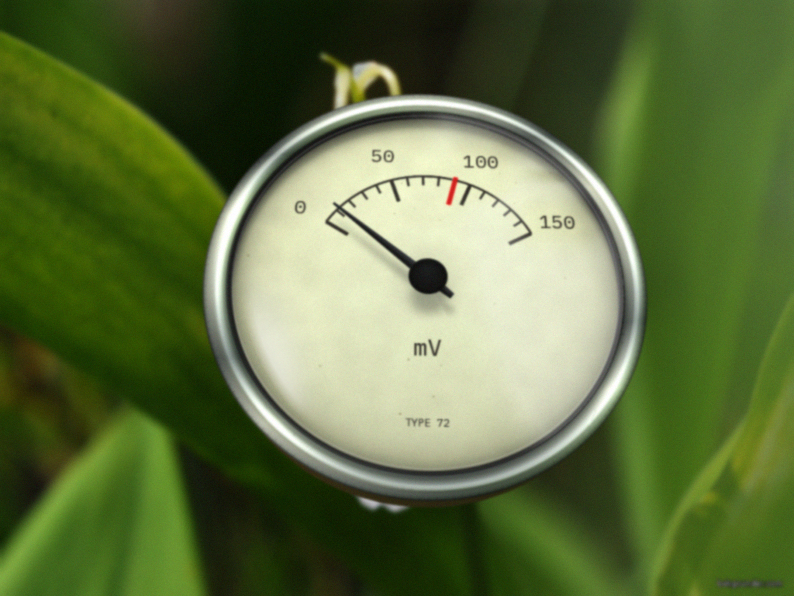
10 mV
